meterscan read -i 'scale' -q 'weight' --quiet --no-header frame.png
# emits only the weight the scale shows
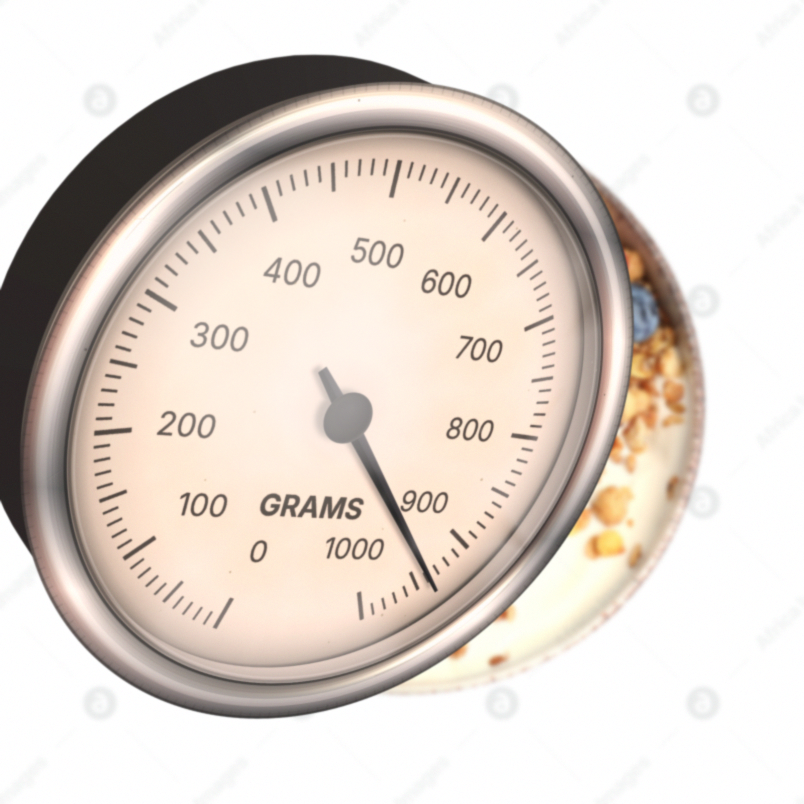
940 g
